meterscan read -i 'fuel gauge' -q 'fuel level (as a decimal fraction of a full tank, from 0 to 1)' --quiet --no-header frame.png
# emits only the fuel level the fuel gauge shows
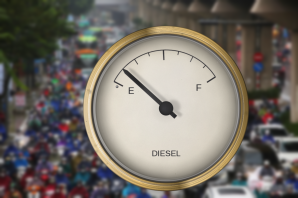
0.125
